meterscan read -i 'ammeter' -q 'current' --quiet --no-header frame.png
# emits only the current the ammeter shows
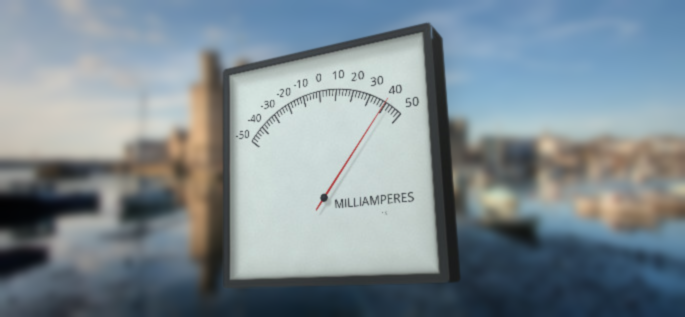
40 mA
